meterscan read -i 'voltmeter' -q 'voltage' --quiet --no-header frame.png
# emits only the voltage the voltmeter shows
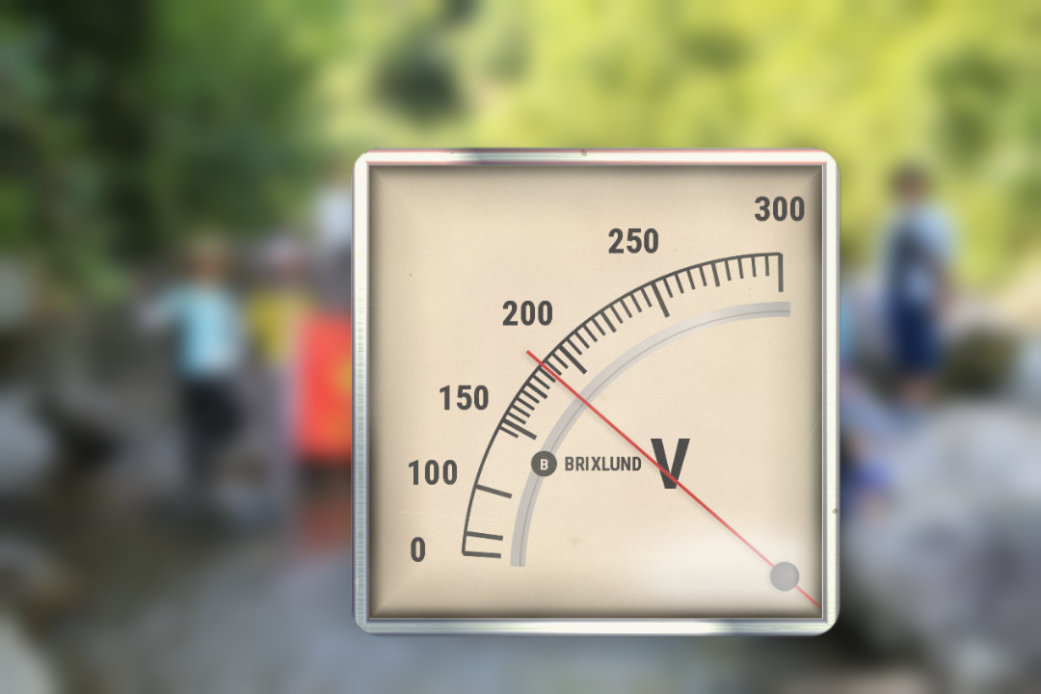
187.5 V
